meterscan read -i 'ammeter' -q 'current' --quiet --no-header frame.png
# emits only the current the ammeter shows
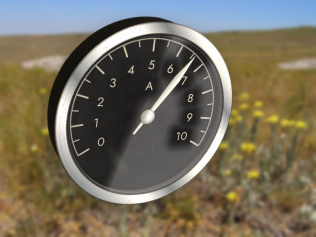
6.5 A
